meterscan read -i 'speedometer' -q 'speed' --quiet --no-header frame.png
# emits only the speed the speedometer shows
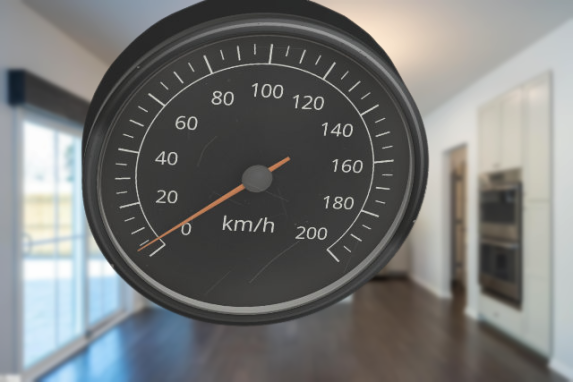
5 km/h
